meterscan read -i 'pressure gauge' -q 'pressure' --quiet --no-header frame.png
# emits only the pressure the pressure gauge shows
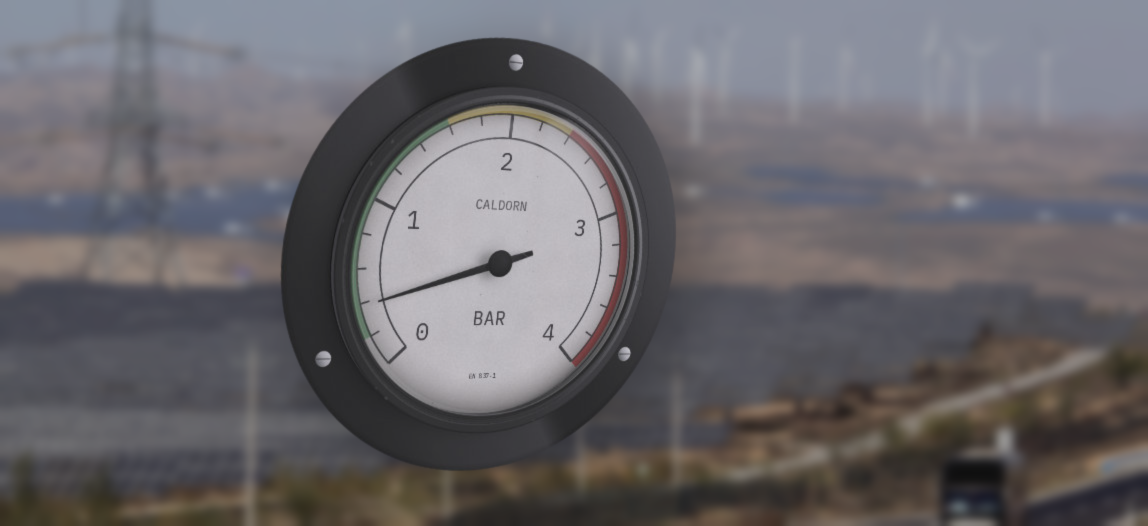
0.4 bar
